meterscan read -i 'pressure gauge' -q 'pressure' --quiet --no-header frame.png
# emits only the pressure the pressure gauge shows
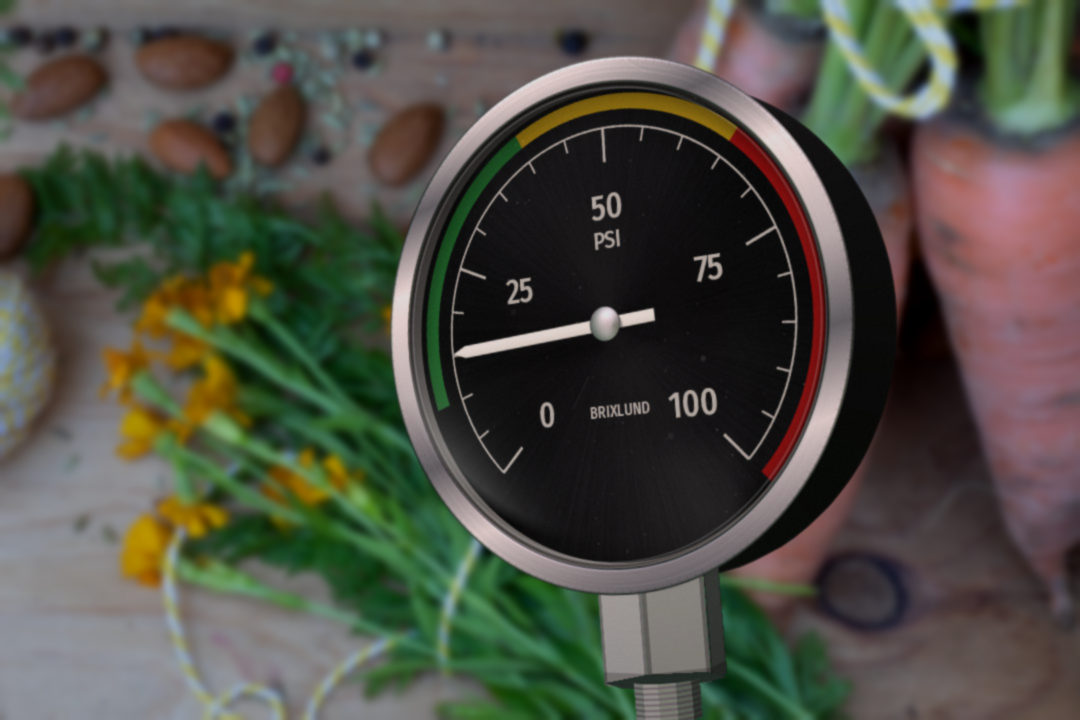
15 psi
